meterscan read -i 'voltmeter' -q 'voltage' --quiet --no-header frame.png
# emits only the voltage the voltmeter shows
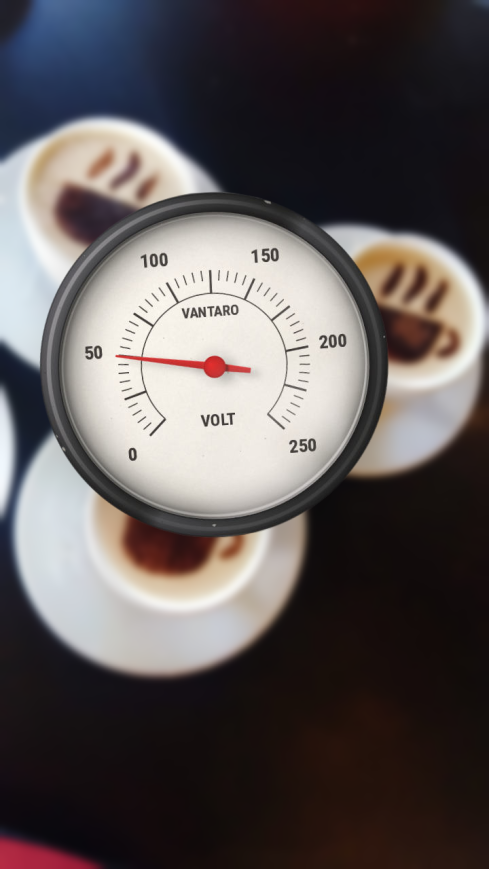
50 V
